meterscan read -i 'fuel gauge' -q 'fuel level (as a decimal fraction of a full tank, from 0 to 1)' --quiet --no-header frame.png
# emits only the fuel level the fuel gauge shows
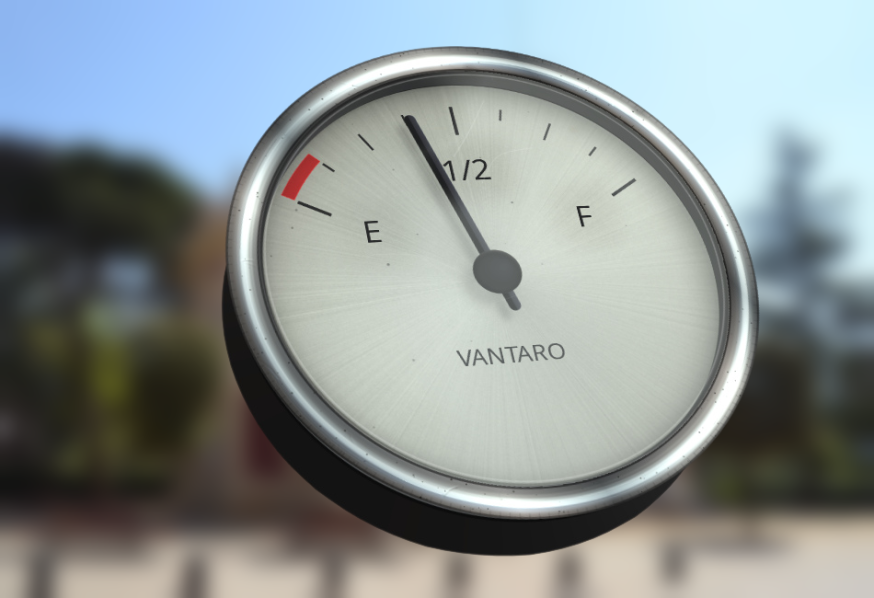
0.375
